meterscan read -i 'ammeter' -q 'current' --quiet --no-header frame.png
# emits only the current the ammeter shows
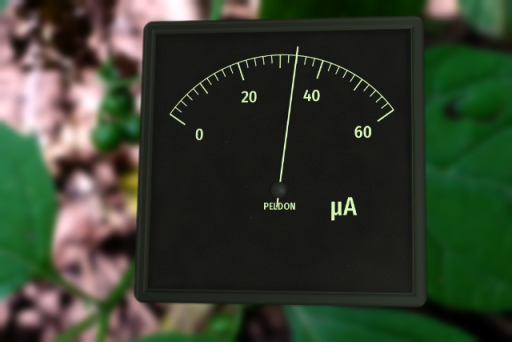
34 µA
